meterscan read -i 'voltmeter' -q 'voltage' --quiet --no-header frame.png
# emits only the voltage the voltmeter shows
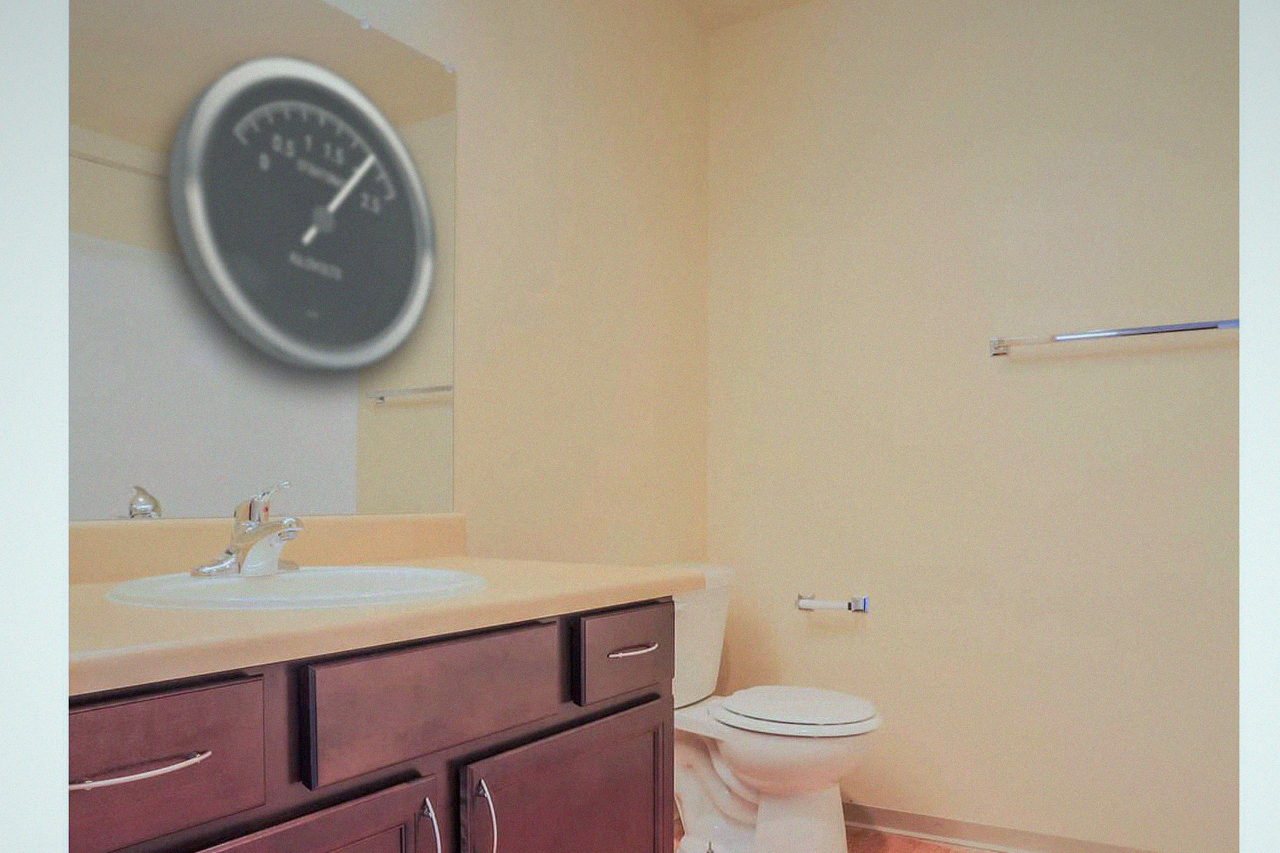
2 kV
